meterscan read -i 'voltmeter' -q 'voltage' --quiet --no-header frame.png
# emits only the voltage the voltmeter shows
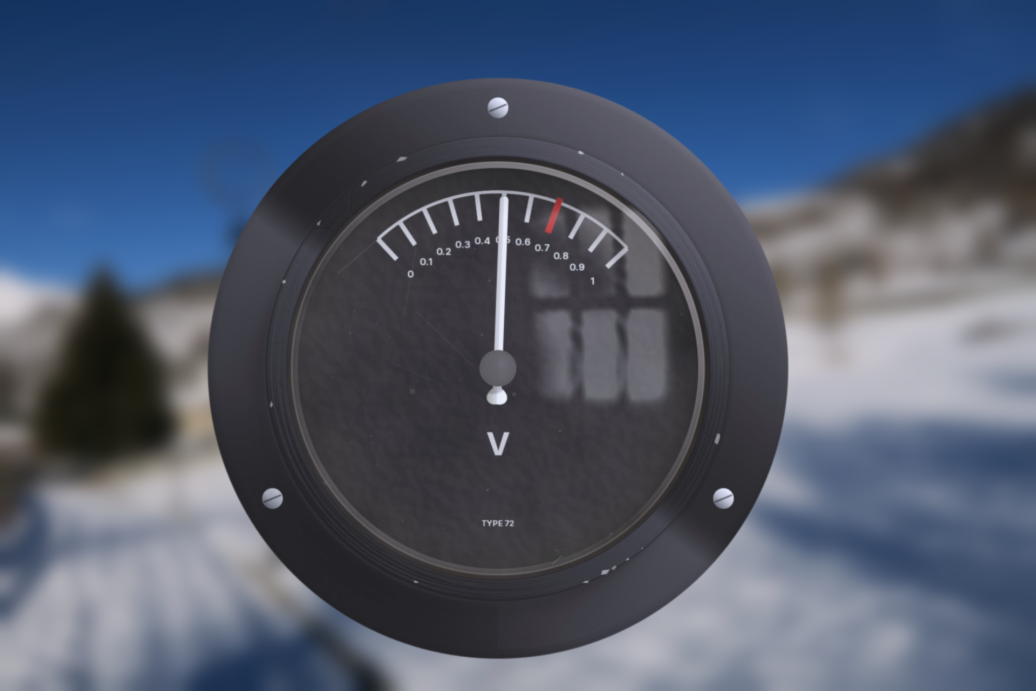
0.5 V
